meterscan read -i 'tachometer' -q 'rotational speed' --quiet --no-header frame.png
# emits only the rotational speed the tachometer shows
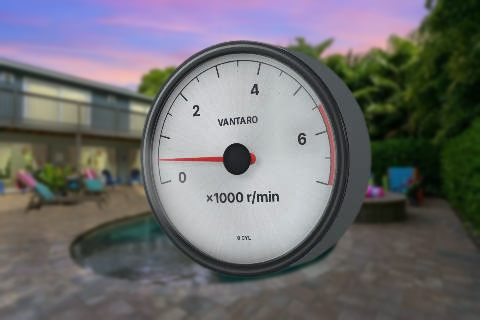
500 rpm
